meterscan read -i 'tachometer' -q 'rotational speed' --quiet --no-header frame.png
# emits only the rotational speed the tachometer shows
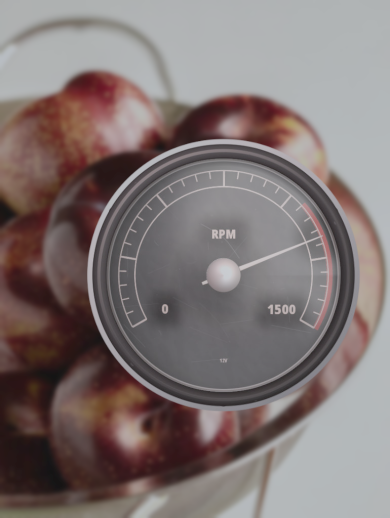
1175 rpm
